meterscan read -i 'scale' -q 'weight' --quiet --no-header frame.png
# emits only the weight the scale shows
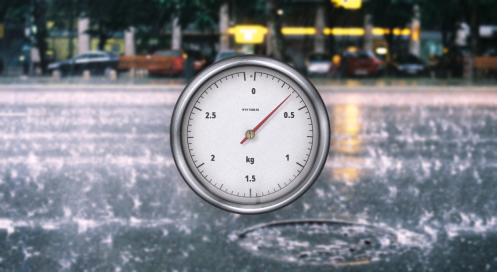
0.35 kg
